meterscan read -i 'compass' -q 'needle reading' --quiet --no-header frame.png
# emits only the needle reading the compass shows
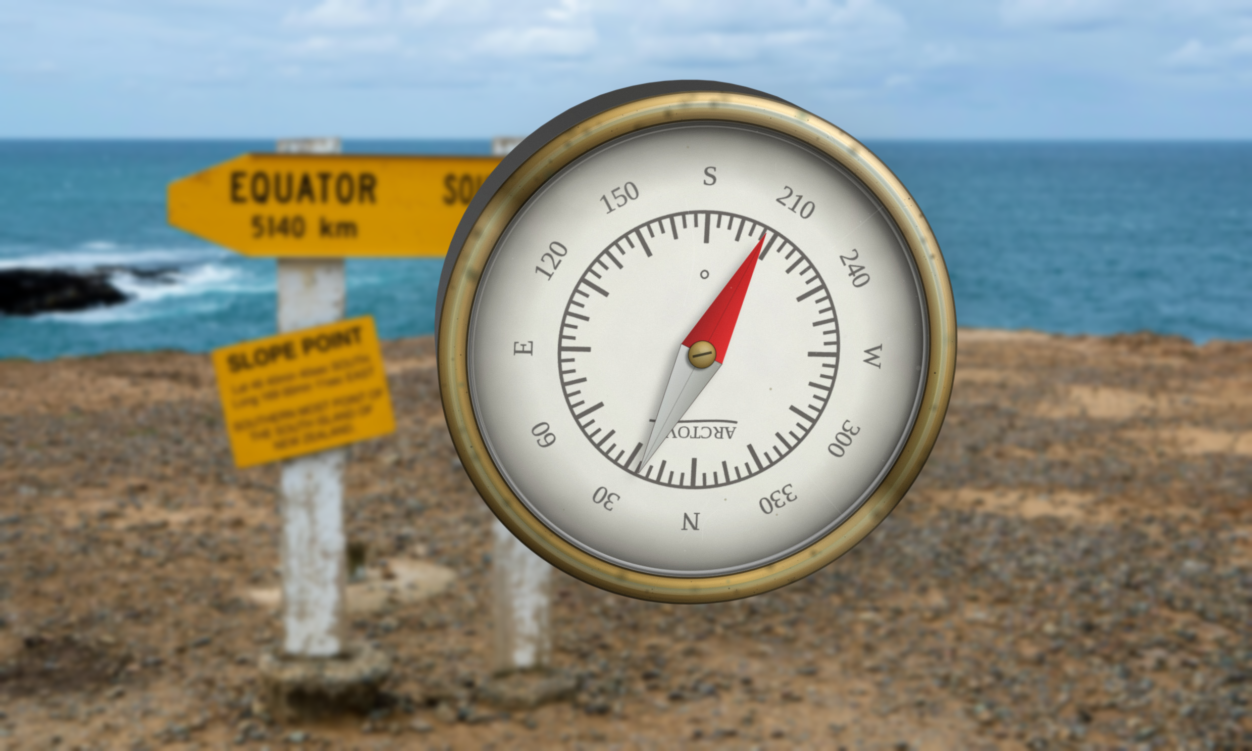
205 °
